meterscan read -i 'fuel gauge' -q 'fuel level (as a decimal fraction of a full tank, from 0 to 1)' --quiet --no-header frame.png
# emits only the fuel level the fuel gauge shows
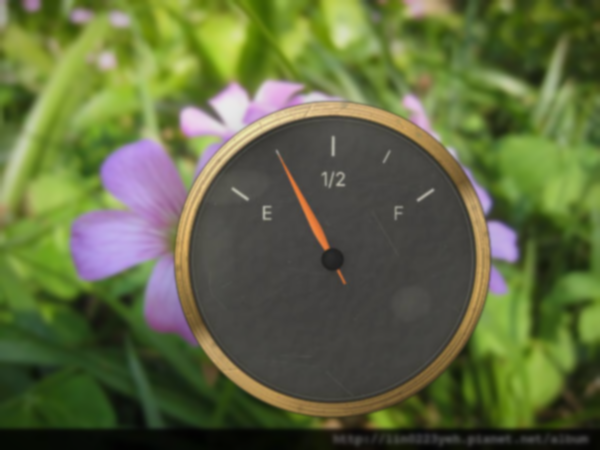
0.25
